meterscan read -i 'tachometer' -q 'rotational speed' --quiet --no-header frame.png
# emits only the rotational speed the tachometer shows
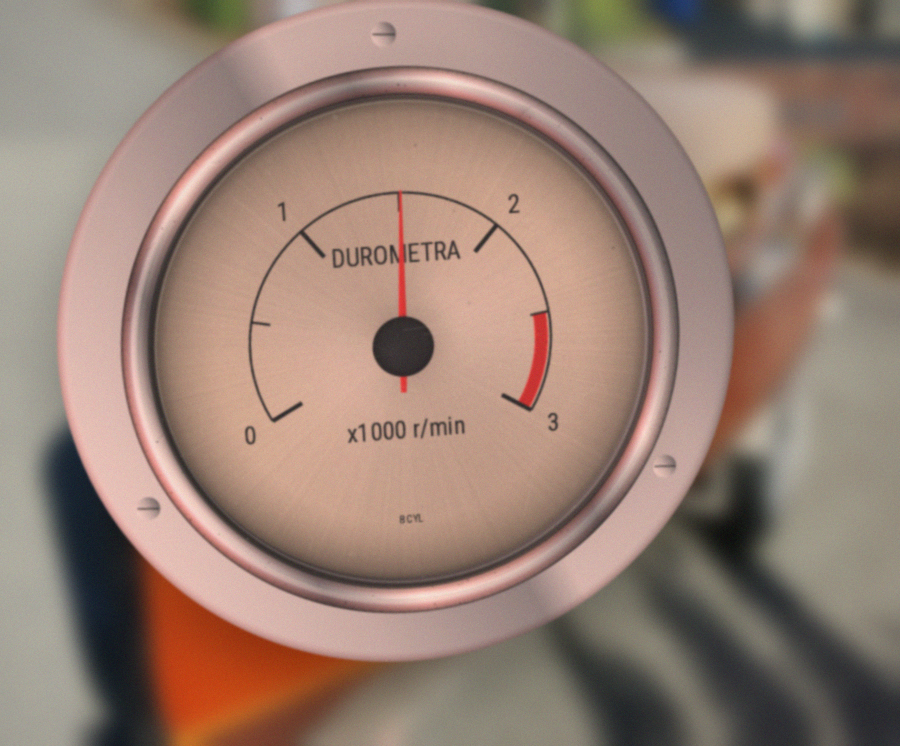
1500 rpm
